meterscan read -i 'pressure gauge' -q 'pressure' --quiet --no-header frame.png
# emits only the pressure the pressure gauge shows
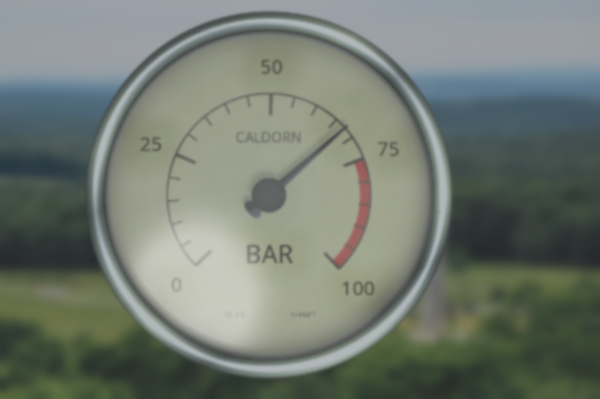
67.5 bar
